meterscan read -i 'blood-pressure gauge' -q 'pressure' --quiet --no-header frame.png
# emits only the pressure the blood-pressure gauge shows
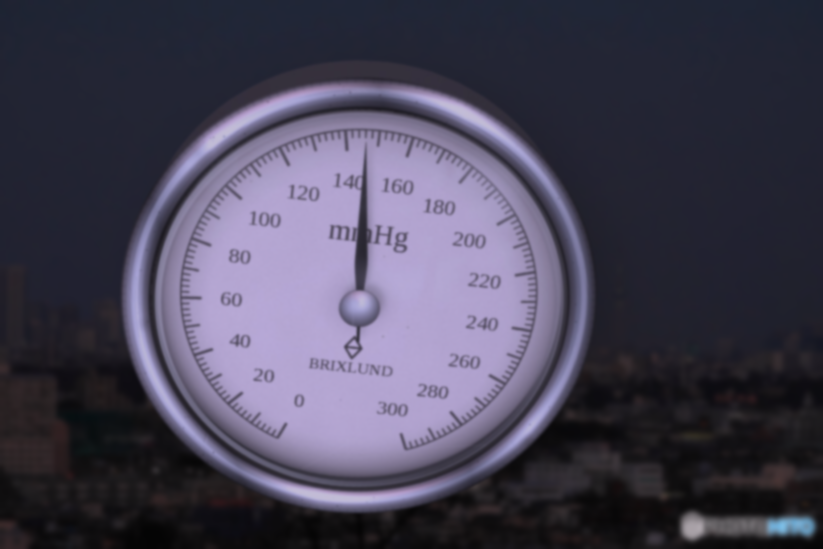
146 mmHg
